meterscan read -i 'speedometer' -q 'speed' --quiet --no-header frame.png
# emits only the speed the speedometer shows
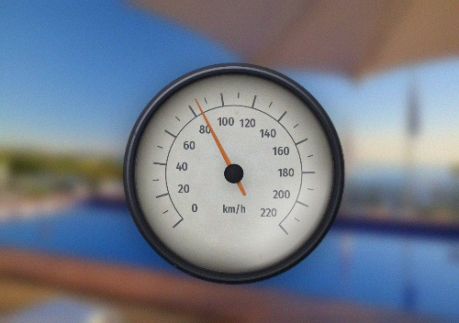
85 km/h
